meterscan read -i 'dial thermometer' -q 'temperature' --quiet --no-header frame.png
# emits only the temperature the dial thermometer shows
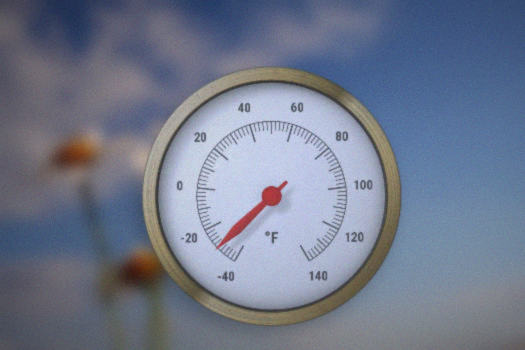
-30 °F
